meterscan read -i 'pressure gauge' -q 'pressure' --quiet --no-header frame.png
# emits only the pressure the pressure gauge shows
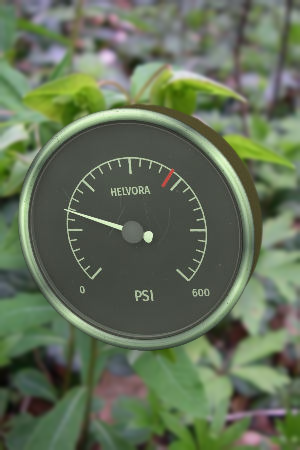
140 psi
